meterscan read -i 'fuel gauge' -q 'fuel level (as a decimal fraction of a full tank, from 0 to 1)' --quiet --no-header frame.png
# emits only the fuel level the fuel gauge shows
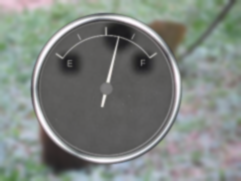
0.625
